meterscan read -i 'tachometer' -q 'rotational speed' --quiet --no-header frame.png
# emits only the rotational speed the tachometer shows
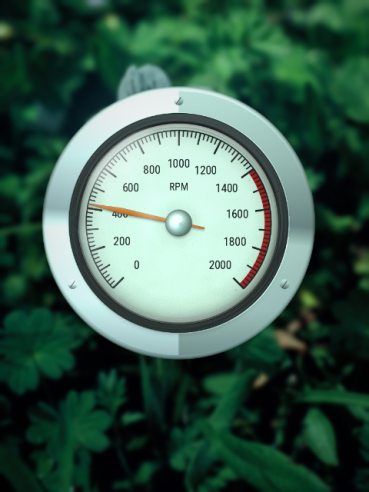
420 rpm
